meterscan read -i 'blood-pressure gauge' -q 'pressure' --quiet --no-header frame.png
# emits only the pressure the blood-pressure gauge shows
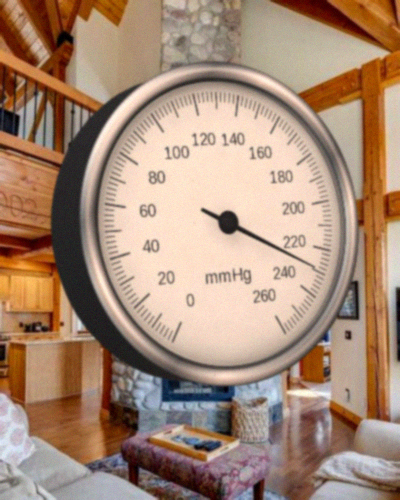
230 mmHg
